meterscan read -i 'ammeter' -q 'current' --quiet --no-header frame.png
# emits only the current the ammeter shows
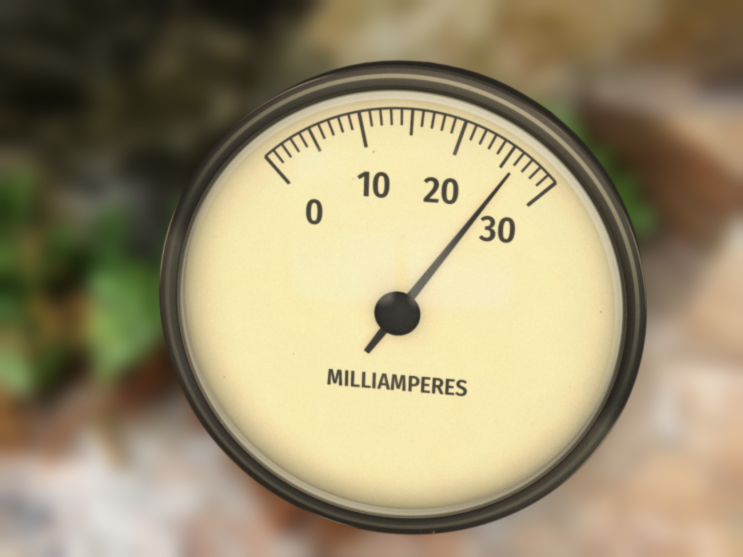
26 mA
